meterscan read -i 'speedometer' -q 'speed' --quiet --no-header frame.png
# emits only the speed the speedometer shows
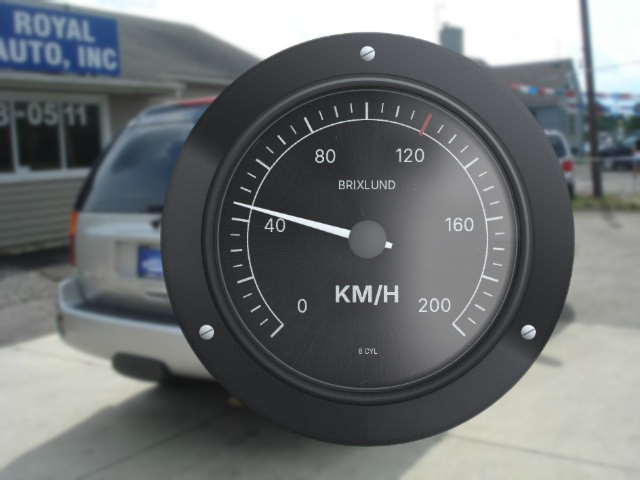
45 km/h
